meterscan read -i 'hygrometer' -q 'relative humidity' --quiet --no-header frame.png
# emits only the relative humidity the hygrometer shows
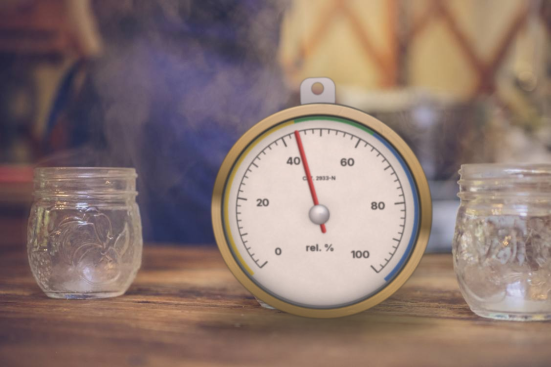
44 %
